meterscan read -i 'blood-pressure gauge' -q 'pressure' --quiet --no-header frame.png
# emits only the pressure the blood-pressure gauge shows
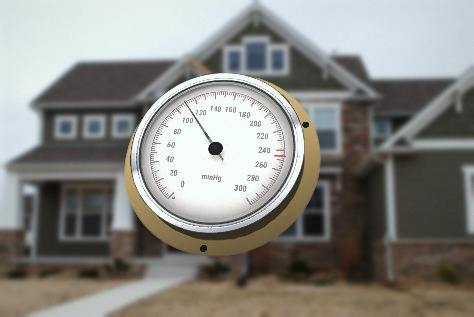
110 mmHg
